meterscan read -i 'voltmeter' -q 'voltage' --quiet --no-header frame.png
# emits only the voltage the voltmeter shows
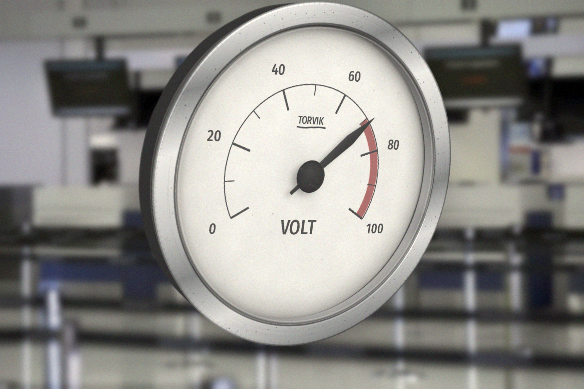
70 V
